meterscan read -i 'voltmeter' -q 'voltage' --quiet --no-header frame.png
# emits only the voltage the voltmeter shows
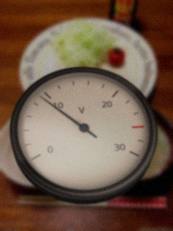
9 V
